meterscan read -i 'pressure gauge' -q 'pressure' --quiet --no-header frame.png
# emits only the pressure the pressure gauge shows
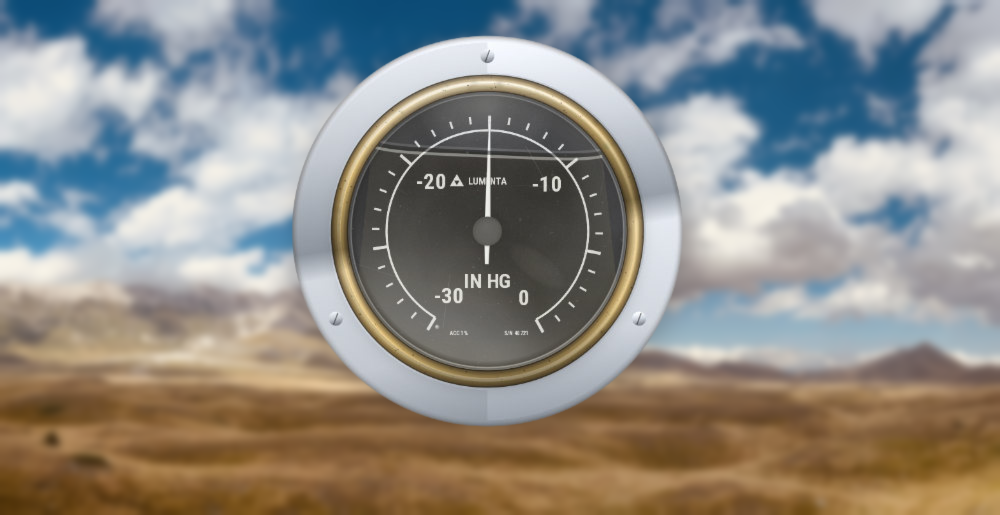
-15 inHg
